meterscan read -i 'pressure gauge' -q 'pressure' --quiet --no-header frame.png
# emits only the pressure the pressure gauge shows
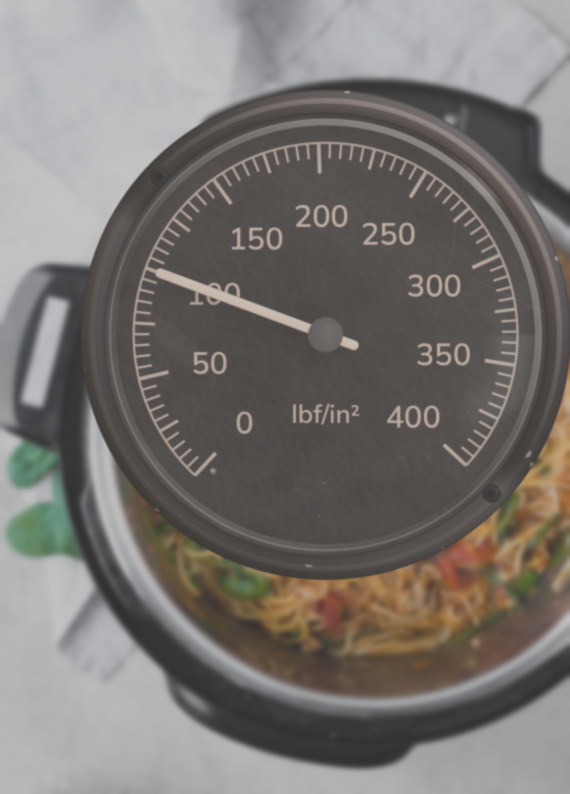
100 psi
